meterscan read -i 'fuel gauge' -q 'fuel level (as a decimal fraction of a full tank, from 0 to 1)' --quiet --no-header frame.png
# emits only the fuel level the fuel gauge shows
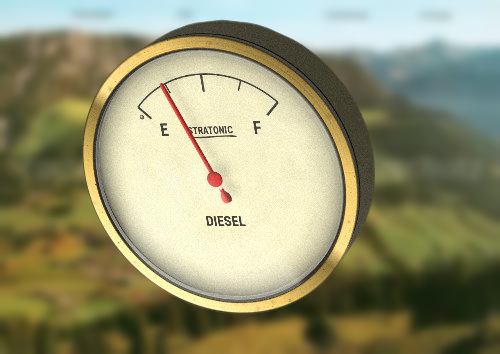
0.25
